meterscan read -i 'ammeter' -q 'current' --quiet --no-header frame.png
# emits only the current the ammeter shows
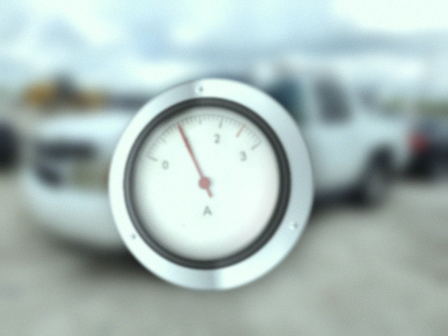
1 A
